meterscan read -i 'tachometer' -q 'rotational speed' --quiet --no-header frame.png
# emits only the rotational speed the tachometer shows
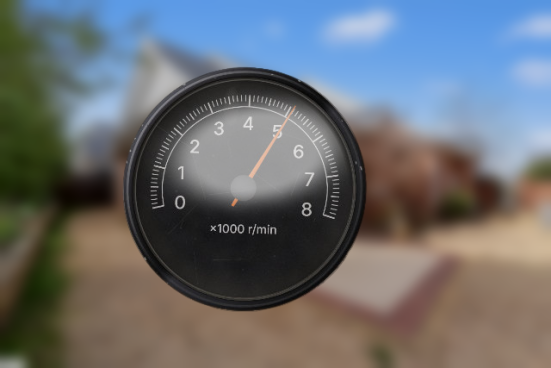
5100 rpm
